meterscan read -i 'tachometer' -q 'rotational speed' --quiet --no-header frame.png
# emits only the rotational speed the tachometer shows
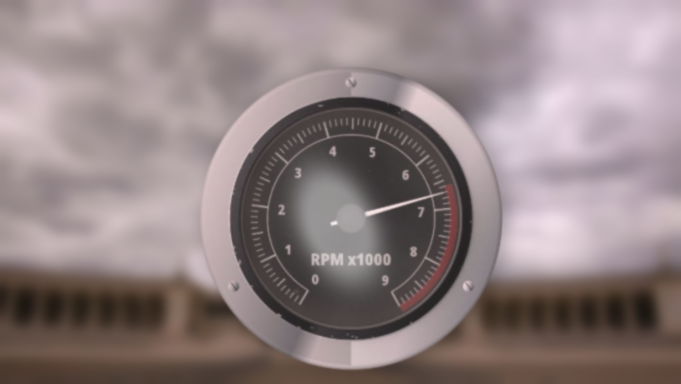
6700 rpm
